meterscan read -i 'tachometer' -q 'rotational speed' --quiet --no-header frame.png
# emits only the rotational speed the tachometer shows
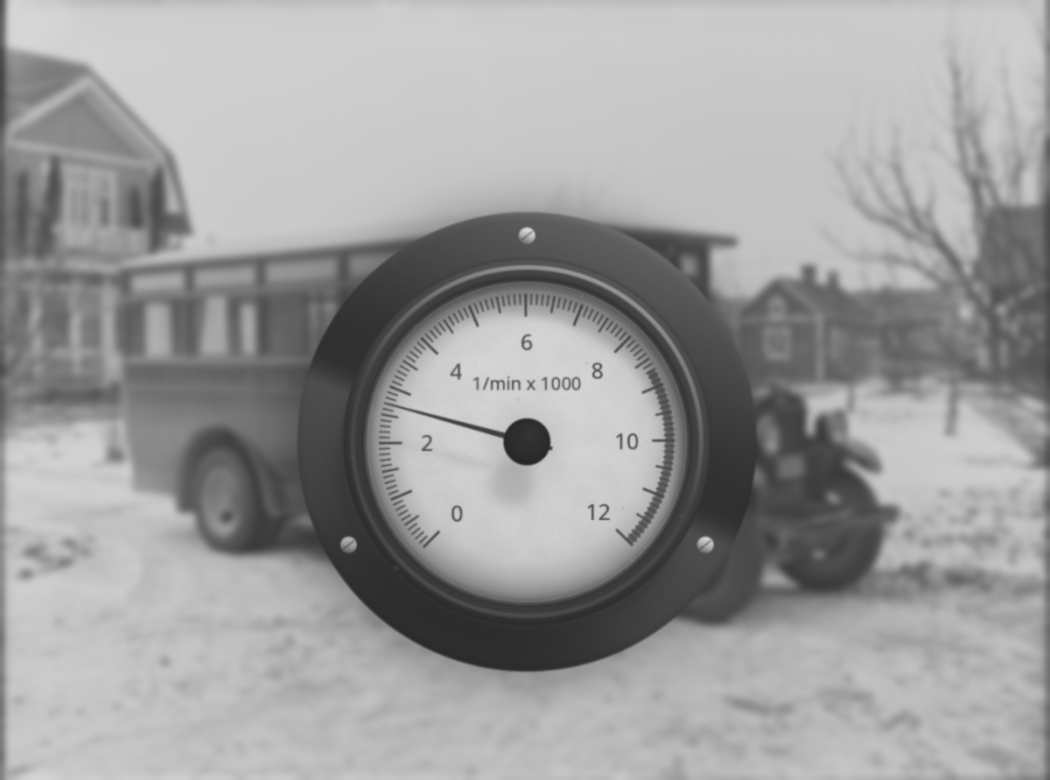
2700 rpm
